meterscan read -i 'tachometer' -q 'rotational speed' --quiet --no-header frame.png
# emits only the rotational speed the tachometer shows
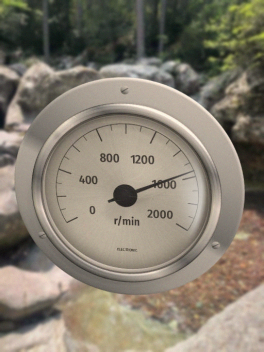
1550 rpm
